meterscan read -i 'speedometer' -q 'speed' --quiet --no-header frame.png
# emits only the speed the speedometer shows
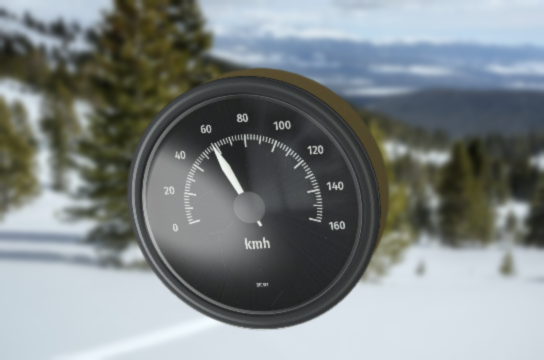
60 km/h
